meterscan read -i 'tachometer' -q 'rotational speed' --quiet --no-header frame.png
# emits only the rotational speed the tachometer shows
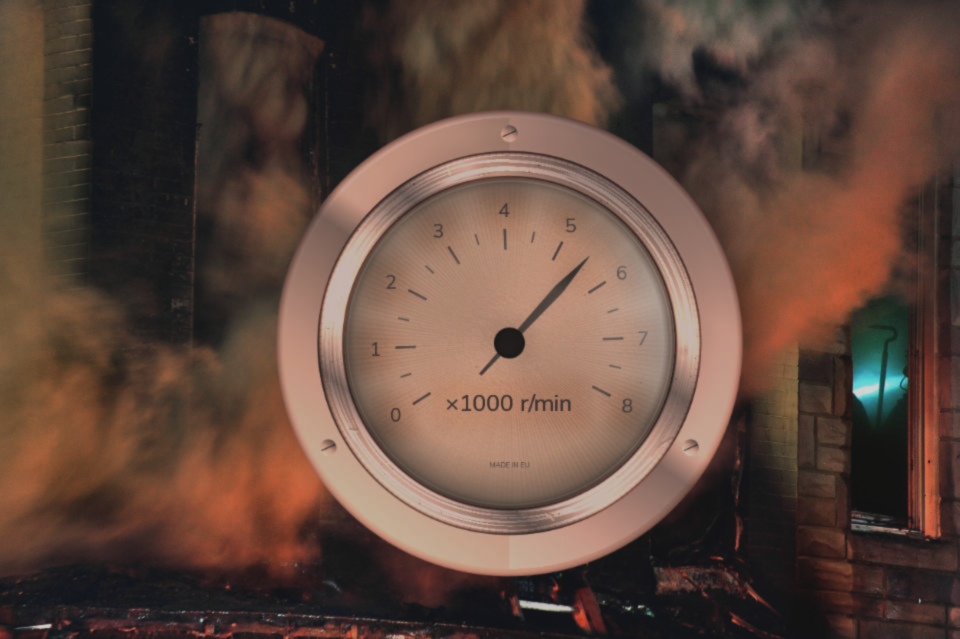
5500 rpm
